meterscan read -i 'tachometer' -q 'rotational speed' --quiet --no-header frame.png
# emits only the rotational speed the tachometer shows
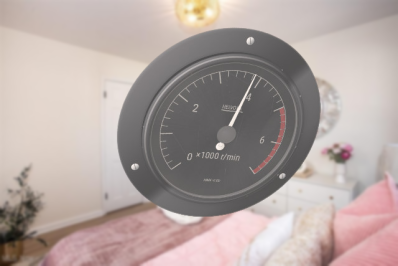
3800 rpm
